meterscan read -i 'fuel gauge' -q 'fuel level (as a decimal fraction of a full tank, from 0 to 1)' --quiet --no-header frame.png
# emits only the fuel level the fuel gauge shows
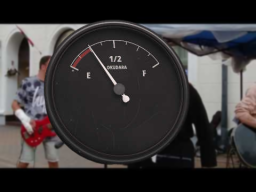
0.25
